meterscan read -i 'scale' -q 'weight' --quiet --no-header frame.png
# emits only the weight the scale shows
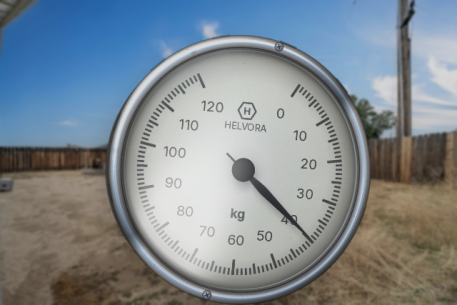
40 kg
